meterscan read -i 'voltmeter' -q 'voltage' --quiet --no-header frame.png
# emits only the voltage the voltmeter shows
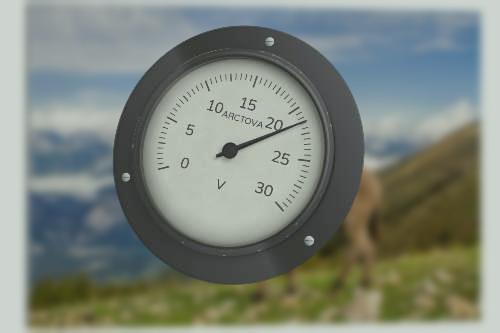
21.5 V
